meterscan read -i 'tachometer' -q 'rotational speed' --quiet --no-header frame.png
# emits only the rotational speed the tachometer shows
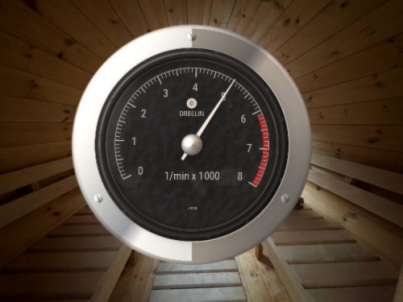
5000 rpm
